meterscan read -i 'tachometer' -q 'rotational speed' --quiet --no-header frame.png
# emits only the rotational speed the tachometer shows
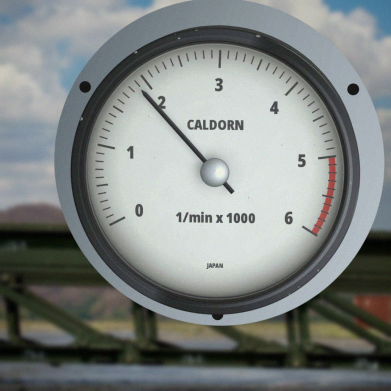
1900 rpm
